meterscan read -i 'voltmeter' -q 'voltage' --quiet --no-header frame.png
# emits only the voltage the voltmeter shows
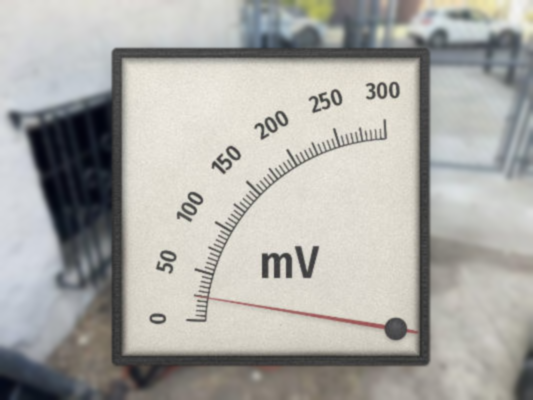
25 mV
